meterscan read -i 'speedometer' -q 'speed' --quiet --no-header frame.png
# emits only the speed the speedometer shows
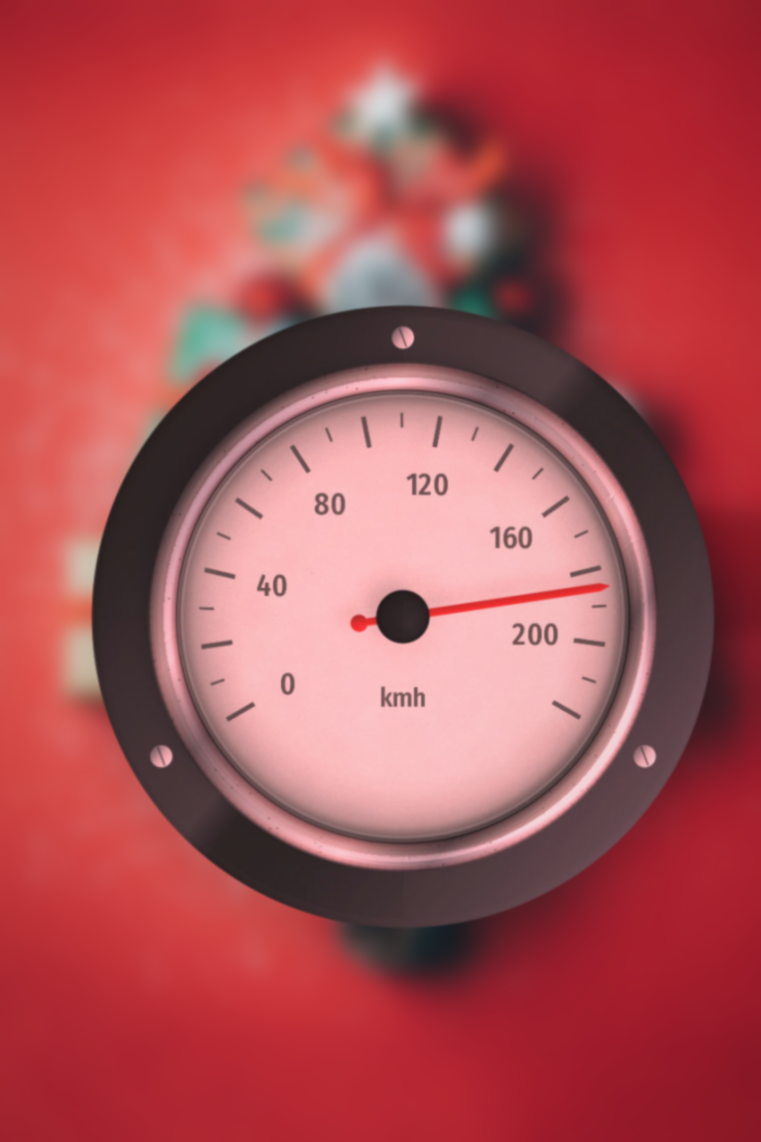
185 km/h
